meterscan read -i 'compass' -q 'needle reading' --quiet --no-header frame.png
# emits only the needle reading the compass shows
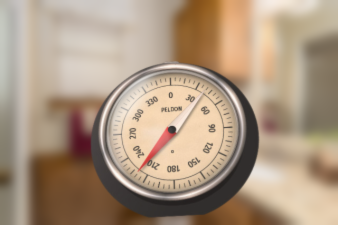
220 °
